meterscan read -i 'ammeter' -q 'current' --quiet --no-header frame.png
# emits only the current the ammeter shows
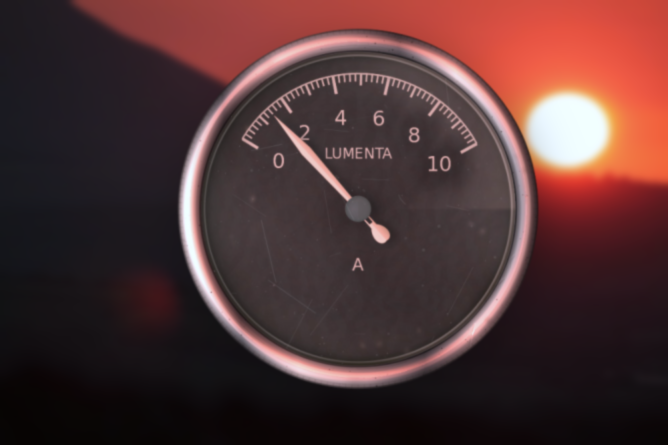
1.4 A
